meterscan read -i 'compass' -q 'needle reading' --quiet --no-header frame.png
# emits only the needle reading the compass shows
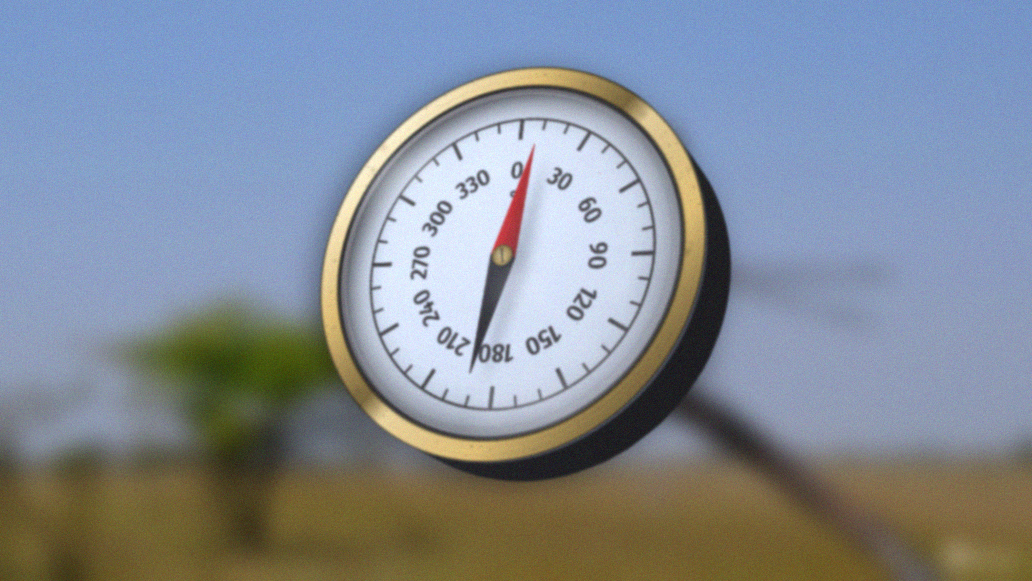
10 °
